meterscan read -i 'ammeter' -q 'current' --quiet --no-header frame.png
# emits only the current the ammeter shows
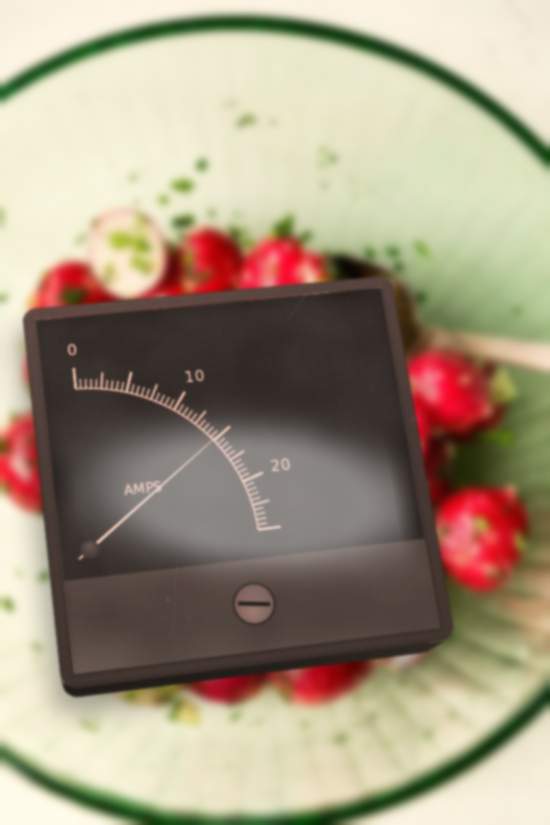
15 A
